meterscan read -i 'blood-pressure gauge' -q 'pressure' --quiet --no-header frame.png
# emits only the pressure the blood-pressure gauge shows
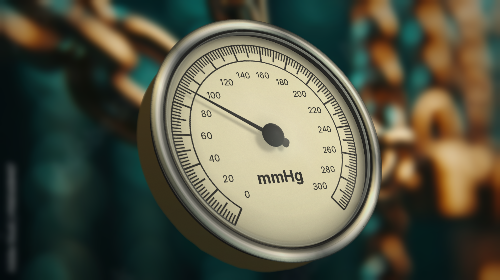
90 mmHg
